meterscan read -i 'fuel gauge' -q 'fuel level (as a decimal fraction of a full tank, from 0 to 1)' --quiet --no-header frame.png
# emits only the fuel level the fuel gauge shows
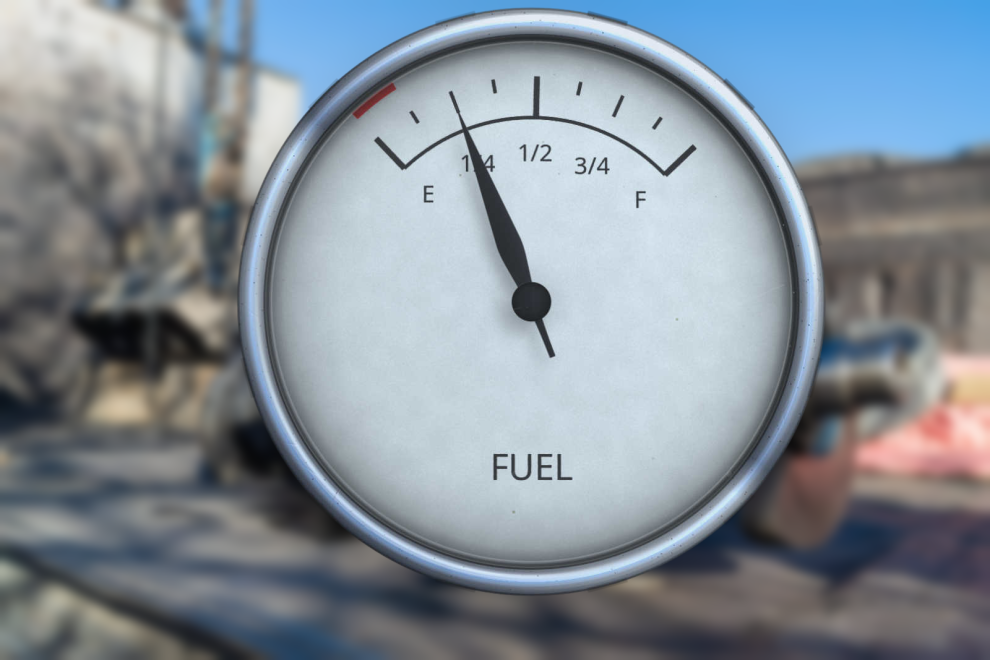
0.25
